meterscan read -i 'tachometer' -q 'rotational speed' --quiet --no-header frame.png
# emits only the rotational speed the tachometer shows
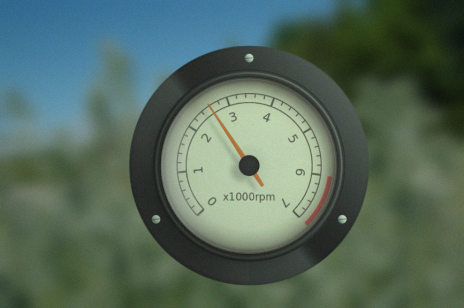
2600 rpm
